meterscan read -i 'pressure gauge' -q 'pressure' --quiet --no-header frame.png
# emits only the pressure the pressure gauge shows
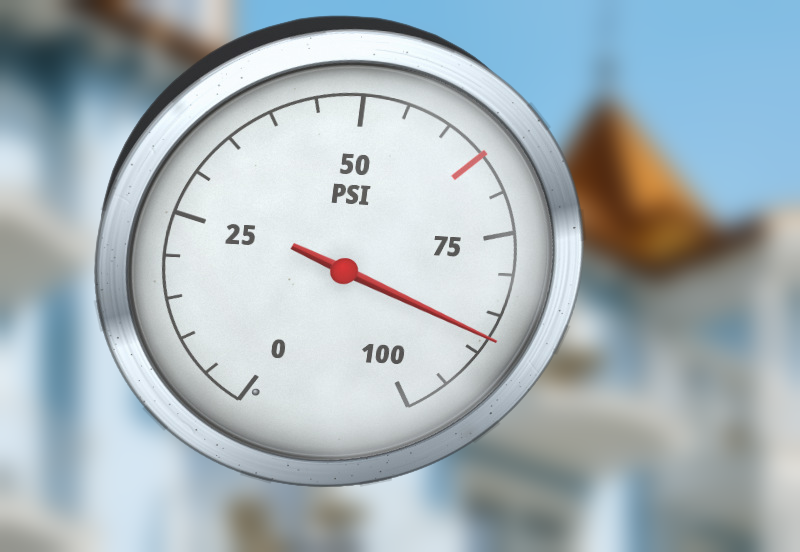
87.5 psi
